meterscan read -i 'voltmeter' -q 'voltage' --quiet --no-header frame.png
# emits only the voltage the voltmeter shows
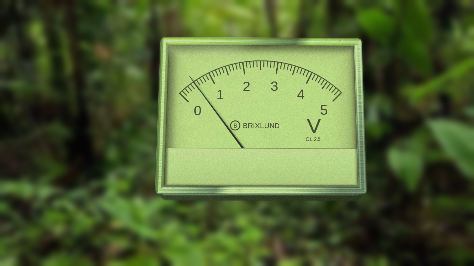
0.5 V
